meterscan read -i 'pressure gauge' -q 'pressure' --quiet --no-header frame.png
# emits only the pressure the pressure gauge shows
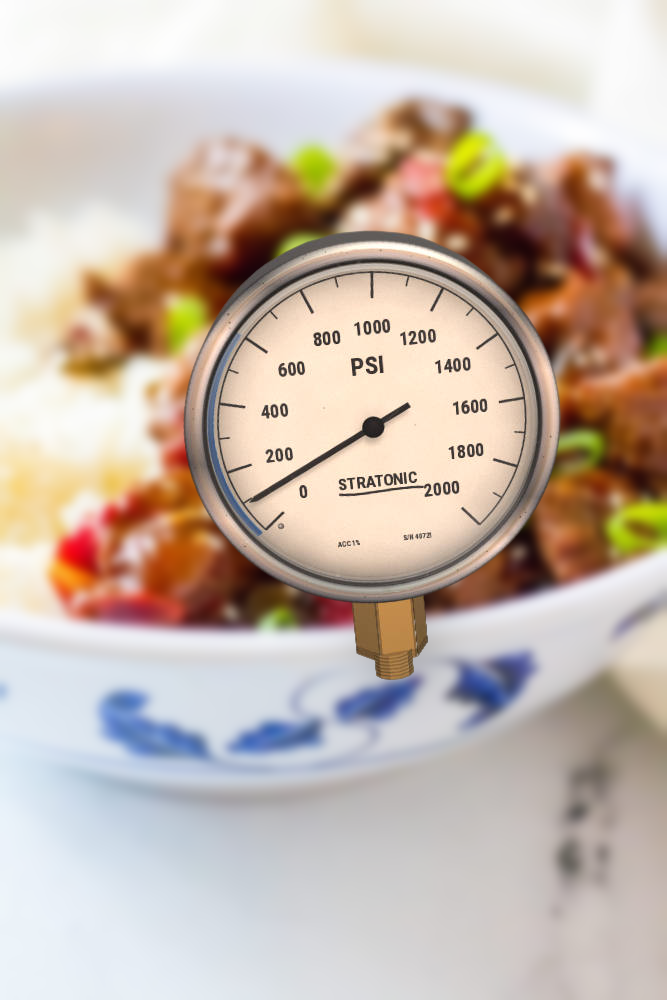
100 psi
